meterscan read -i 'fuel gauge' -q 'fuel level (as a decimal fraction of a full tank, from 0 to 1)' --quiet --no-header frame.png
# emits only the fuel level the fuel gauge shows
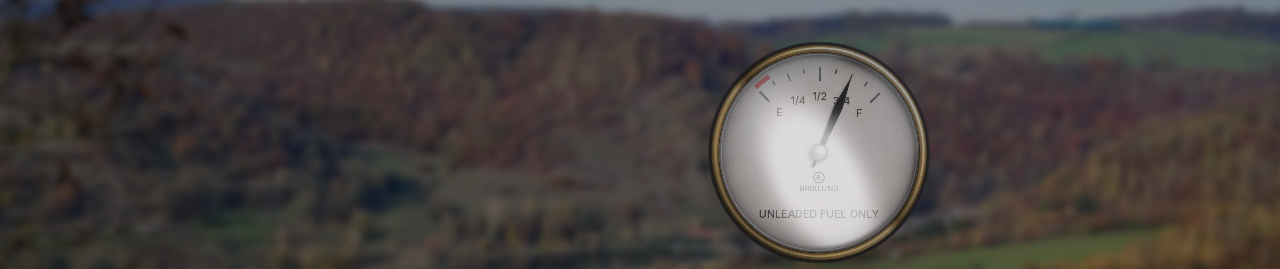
0.75
